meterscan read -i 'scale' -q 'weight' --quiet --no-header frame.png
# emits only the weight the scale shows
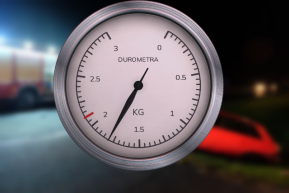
1.8 kg
